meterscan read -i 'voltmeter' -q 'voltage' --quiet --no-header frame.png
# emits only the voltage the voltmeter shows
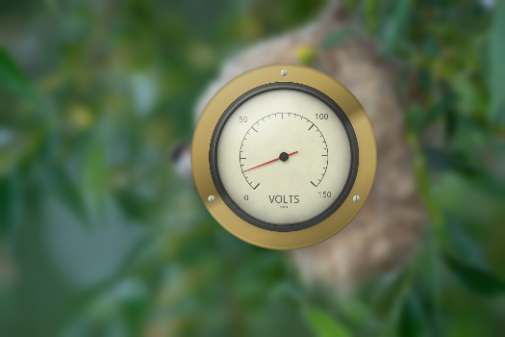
15 V
